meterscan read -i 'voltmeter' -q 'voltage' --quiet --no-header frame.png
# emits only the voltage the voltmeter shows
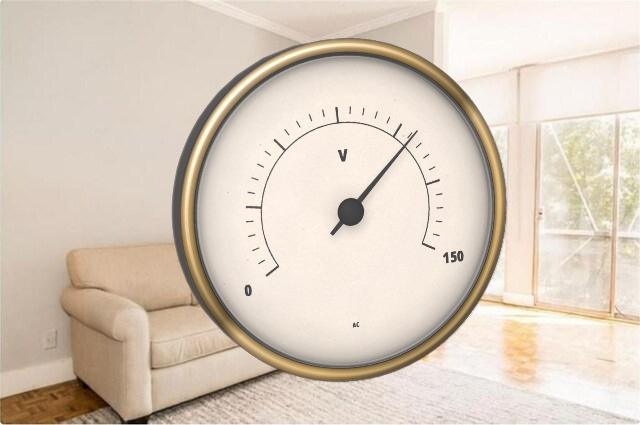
105 V
